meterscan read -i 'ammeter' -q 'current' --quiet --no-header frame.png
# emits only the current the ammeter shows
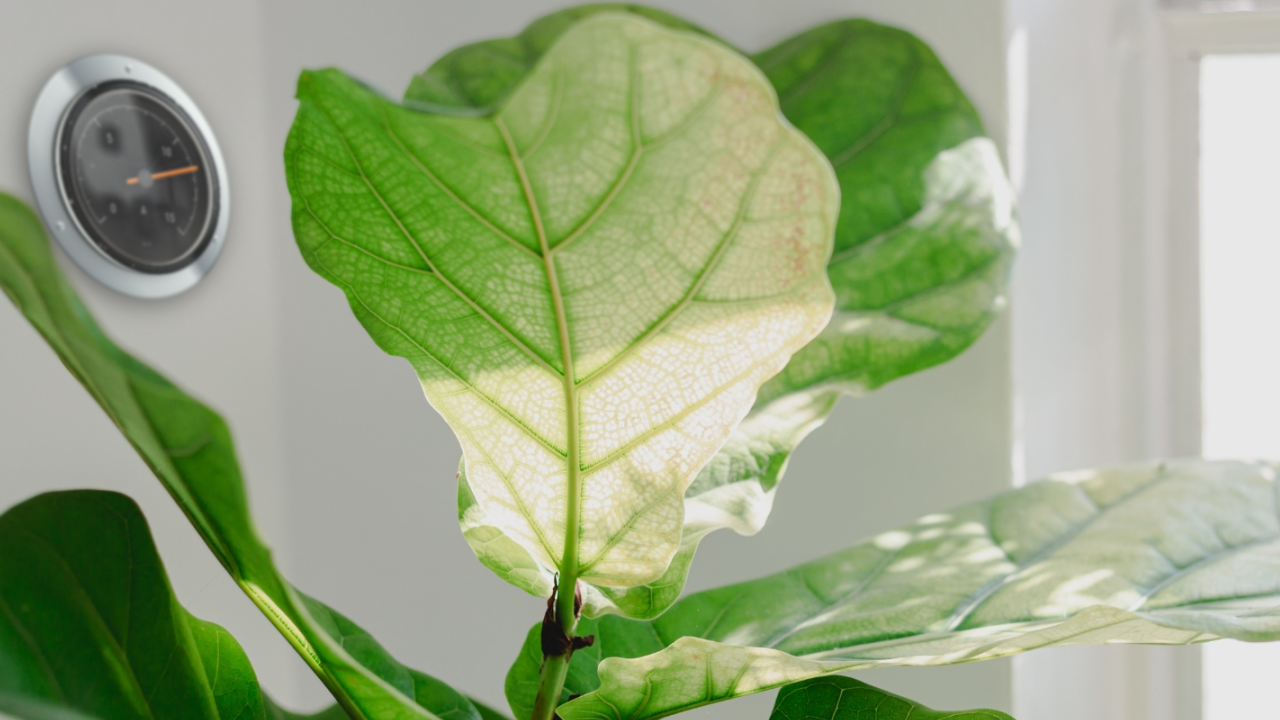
11.5 A
